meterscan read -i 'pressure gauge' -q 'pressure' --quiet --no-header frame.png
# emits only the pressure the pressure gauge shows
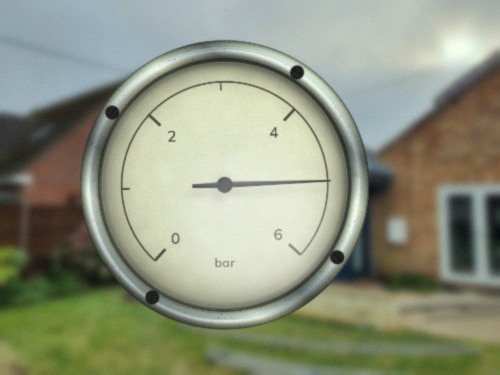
5 bar
